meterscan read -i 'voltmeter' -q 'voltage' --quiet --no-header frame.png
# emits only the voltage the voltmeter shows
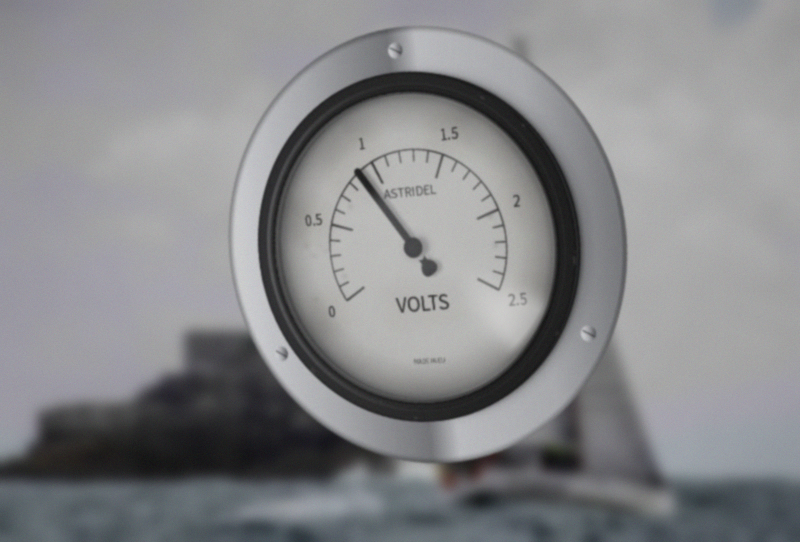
0.9 V
